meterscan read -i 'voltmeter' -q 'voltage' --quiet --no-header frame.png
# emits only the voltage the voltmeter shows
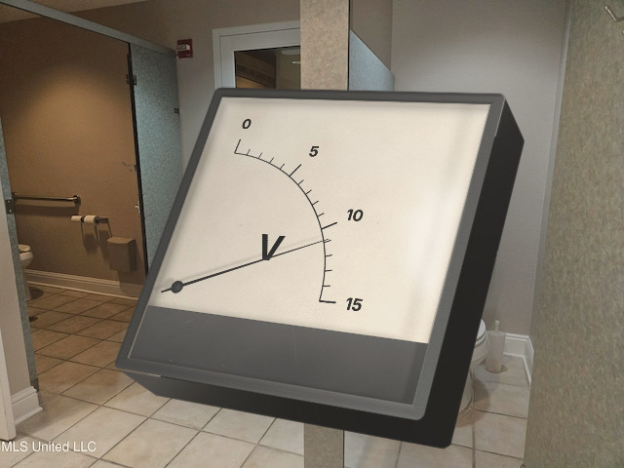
11 V
